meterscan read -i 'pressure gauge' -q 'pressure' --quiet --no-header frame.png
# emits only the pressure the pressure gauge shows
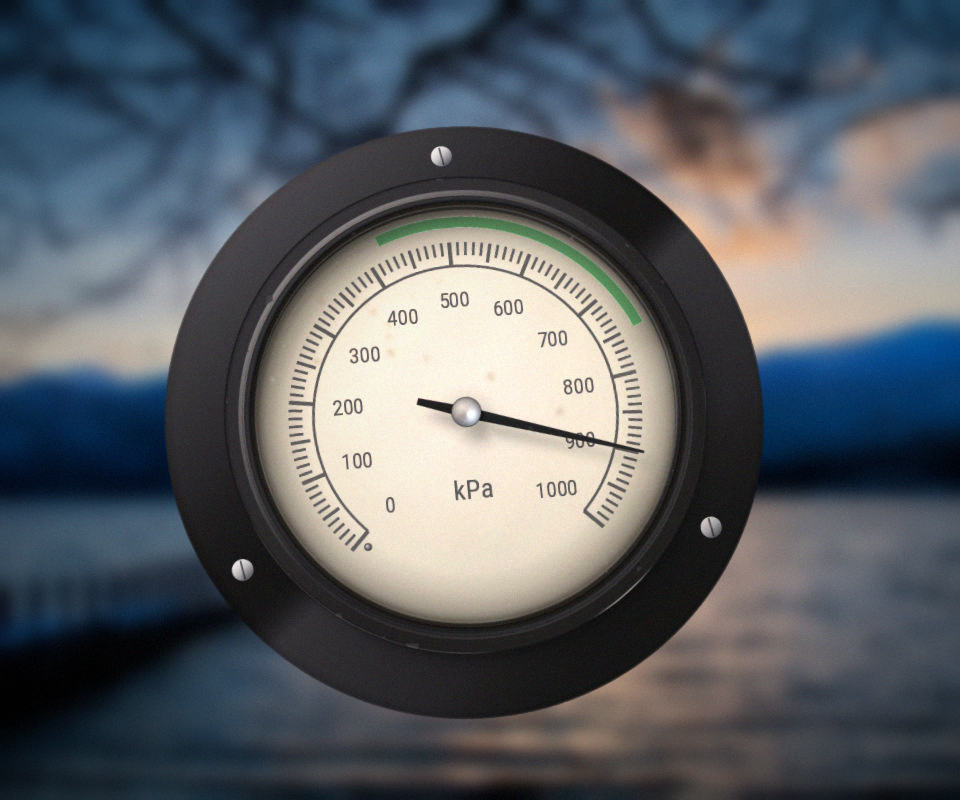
900 kPa
